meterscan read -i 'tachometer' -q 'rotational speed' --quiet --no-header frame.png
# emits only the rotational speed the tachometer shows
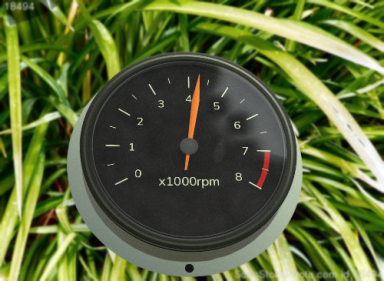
4250 rpm
